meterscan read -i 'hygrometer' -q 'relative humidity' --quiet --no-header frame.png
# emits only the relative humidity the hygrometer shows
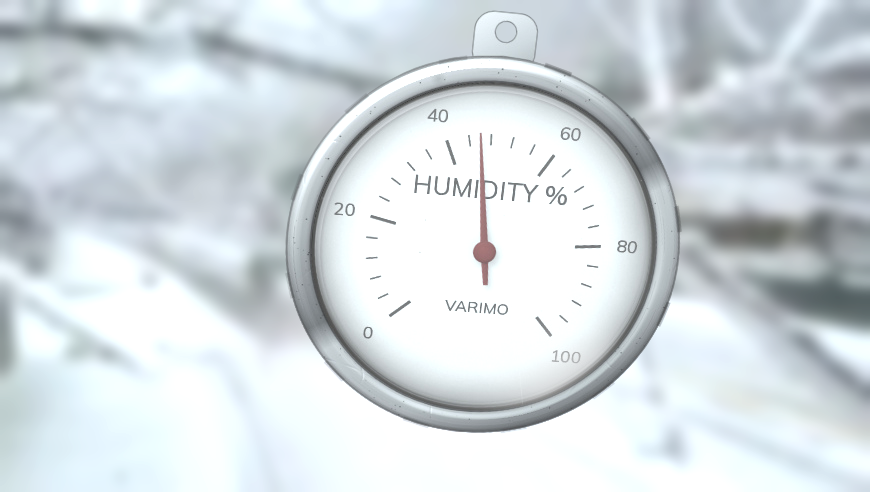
46 %
